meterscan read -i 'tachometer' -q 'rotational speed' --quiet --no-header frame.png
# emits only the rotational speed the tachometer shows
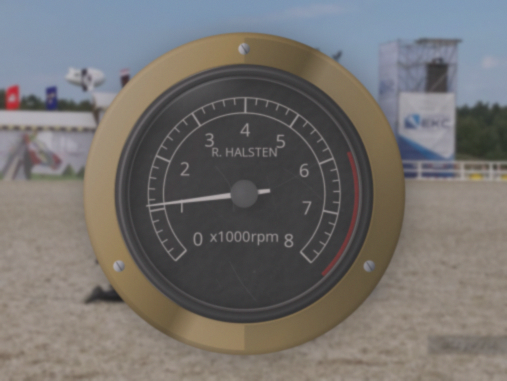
1100 rpm
